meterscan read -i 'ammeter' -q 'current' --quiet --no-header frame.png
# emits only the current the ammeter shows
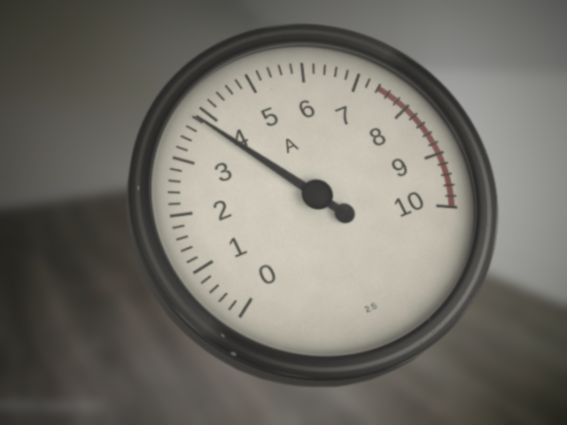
3.8 A
